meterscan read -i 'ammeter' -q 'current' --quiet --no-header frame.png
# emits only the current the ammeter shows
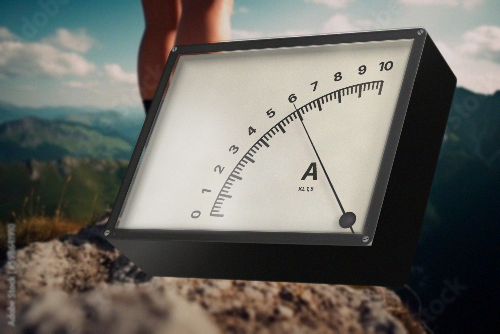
6 A
